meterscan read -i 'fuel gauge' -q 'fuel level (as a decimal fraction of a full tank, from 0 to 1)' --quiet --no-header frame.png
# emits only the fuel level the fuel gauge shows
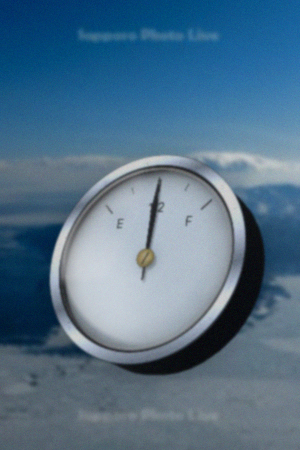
0.5
